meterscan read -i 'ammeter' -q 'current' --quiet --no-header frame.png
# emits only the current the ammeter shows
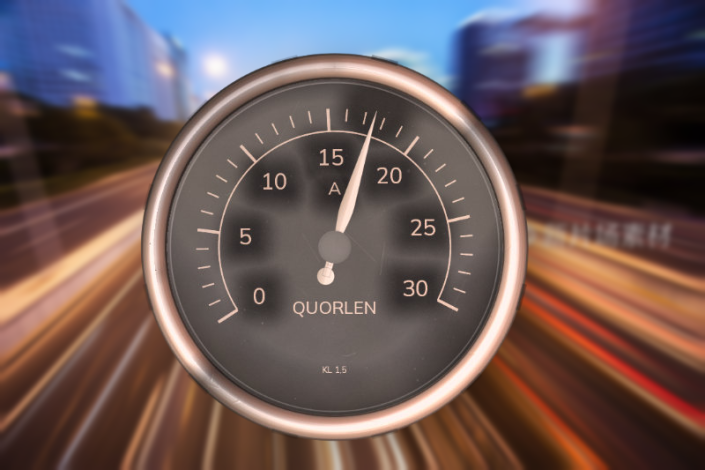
17.5 A
